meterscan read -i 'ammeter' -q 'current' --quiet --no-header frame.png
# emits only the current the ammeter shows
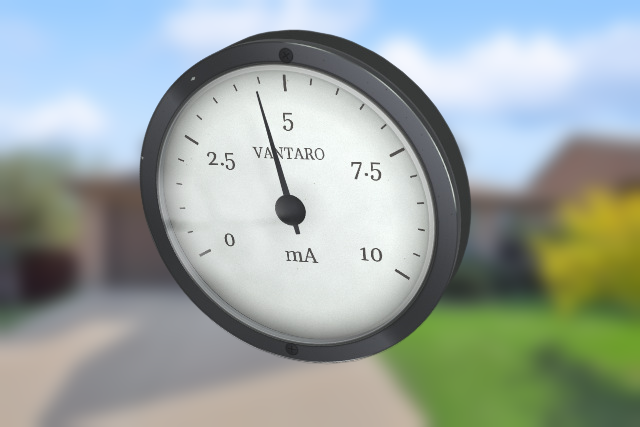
4.5 mA
